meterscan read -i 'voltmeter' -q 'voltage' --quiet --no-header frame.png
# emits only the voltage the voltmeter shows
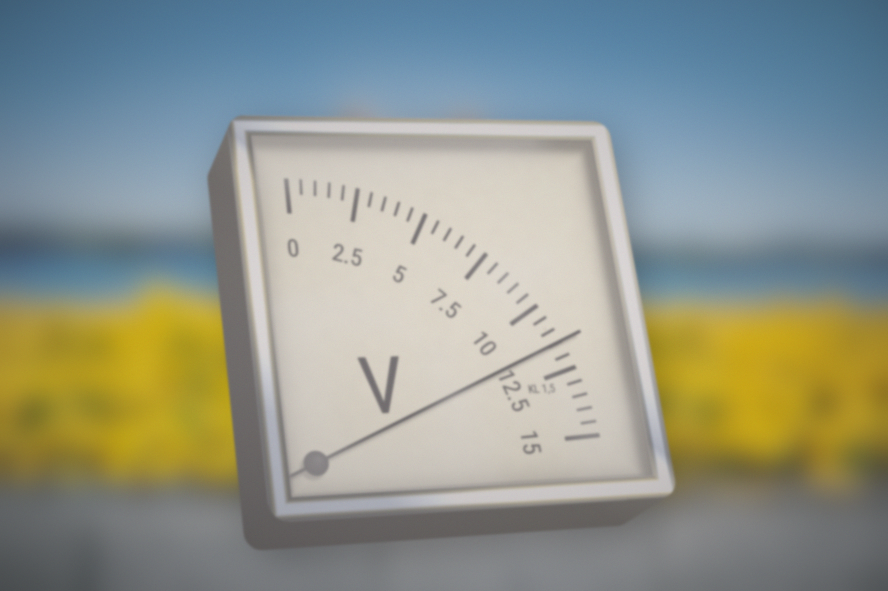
11.5 V
